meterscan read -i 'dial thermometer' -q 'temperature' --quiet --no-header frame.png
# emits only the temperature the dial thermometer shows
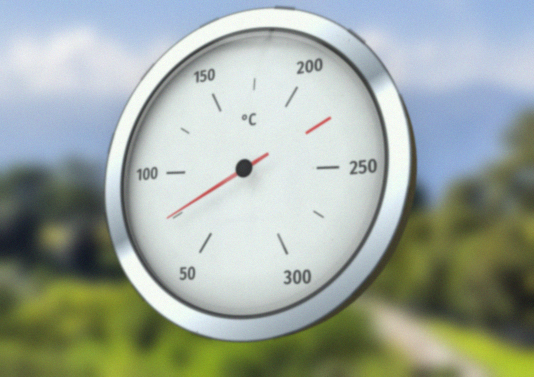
75 °C
